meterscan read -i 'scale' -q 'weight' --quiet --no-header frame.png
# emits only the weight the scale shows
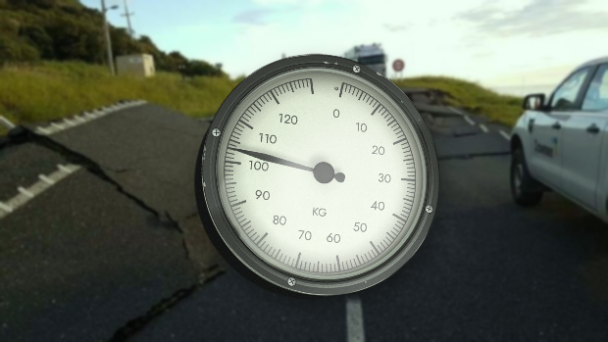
103 kg
